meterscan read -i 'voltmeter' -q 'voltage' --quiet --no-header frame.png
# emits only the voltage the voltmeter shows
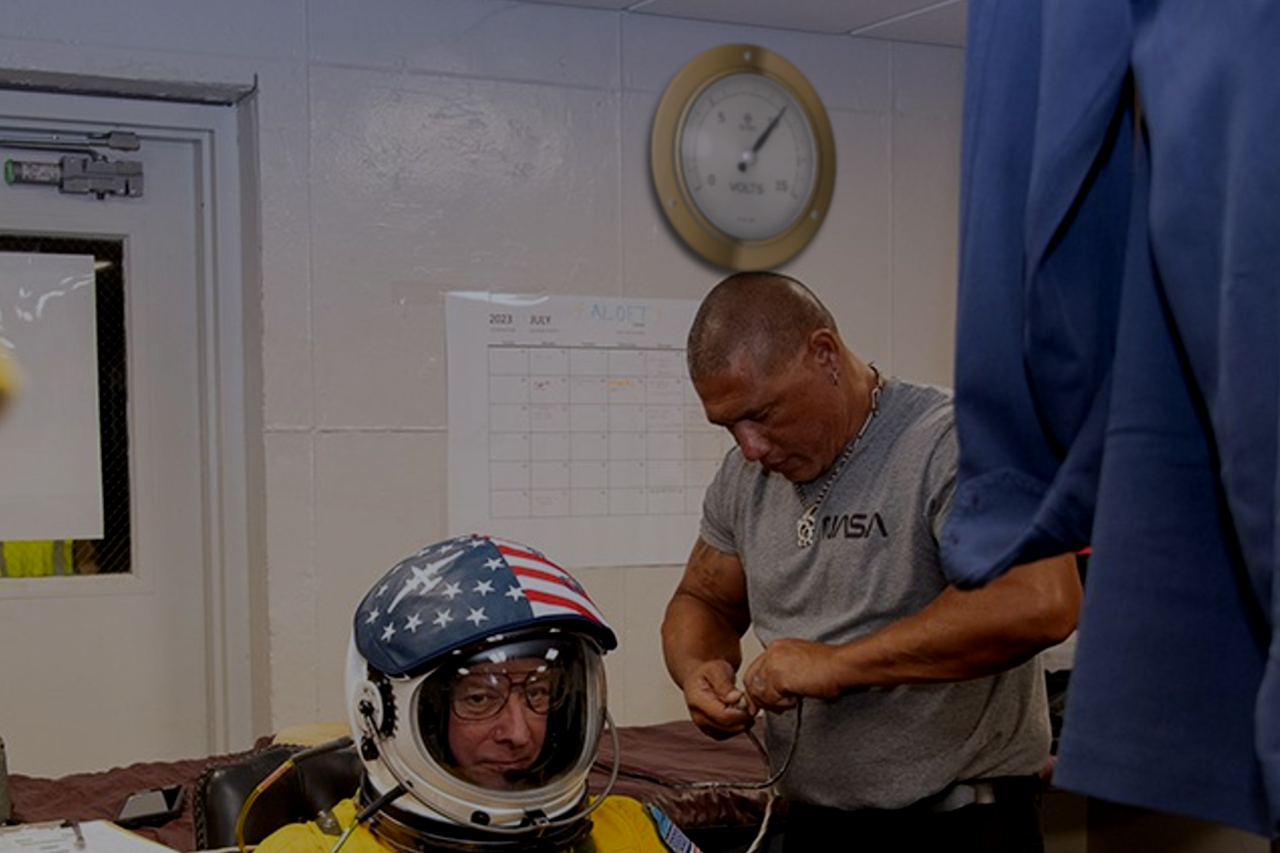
10 V
